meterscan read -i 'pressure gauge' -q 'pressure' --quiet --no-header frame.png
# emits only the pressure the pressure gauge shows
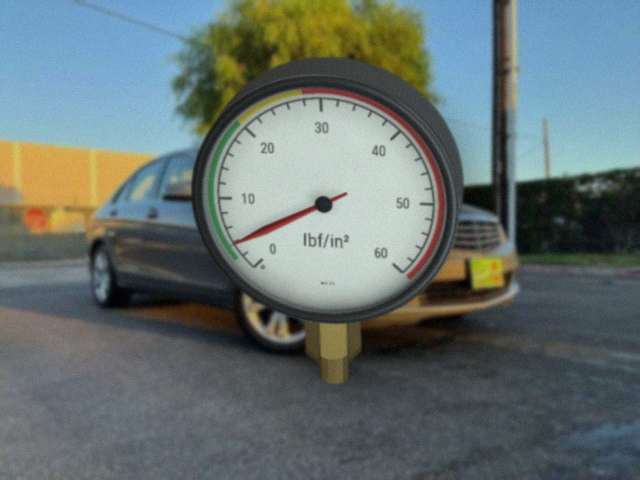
4 psi
